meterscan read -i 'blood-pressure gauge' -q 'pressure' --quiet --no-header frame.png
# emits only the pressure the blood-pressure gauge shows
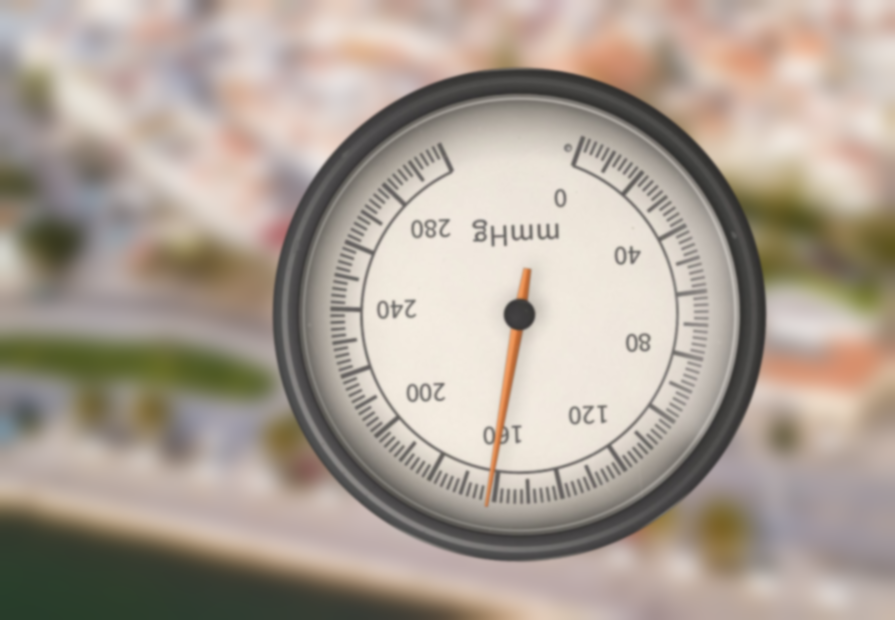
162 mmHg
